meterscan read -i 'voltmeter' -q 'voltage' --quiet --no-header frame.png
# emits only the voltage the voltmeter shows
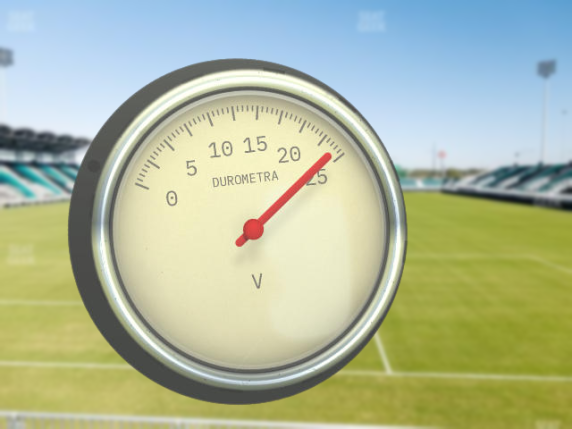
24 V
